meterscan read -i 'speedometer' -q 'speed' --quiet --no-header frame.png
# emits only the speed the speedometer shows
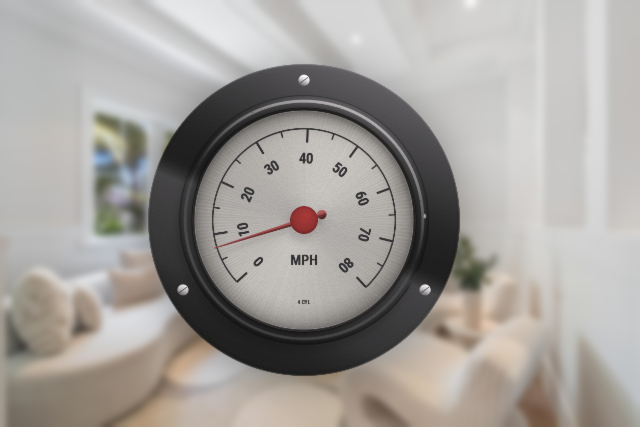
7.5 mph
